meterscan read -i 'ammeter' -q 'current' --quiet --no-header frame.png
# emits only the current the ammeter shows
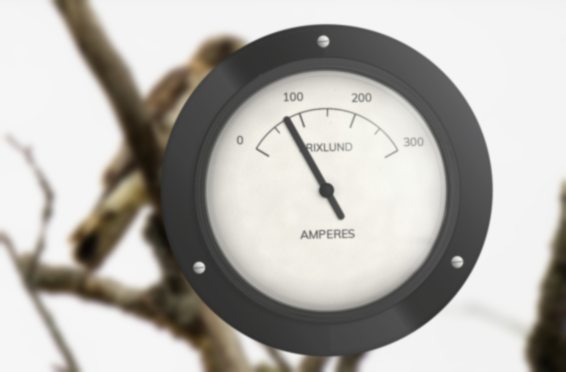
75 A
